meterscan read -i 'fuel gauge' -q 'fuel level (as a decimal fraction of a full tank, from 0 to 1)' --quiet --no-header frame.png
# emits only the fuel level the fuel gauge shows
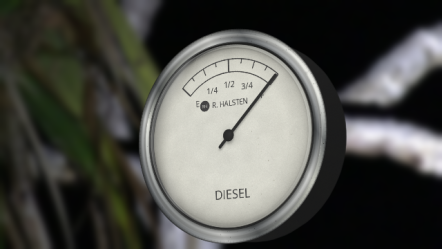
1
